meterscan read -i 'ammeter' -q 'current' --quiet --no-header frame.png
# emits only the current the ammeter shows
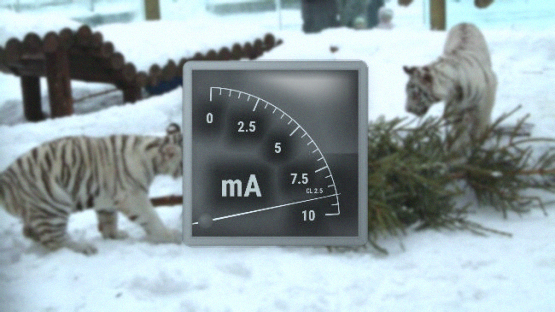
9 mA
